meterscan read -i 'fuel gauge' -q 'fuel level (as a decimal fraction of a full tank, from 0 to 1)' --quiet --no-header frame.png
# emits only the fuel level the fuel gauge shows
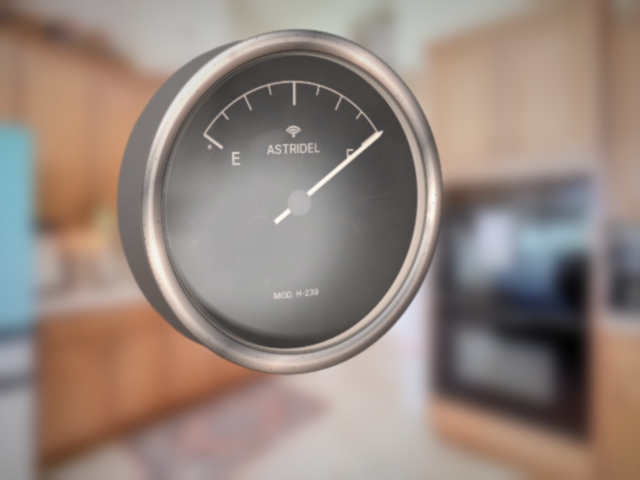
1
